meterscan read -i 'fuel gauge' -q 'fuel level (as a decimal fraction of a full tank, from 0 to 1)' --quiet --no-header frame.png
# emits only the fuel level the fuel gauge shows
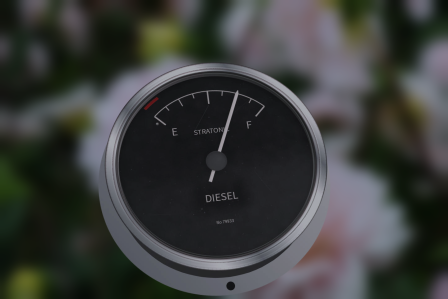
0.75
